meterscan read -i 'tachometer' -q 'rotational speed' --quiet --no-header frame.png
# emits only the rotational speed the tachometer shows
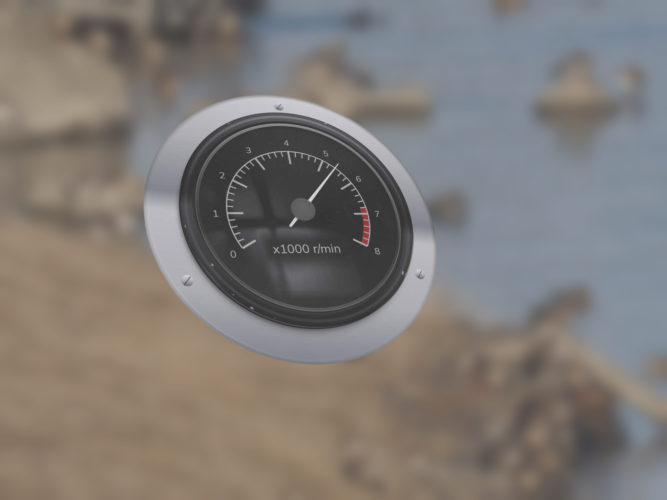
5400 rpm
